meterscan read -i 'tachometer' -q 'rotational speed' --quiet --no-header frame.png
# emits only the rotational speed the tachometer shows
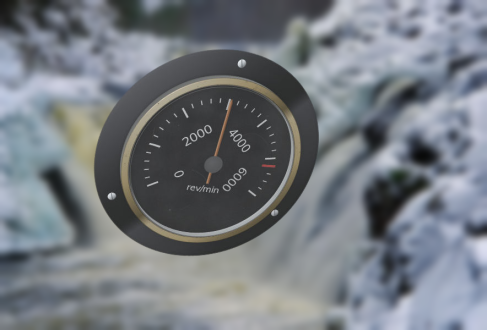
3000 rpm
